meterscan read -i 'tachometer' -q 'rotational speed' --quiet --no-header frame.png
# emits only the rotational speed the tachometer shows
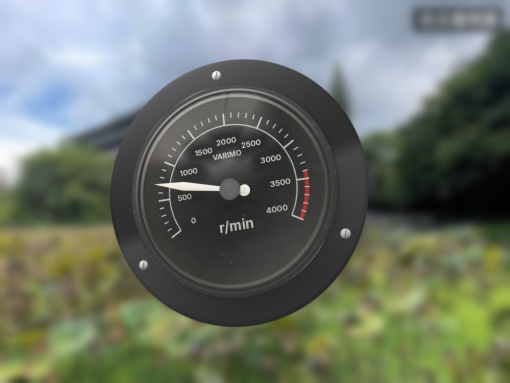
700 rpm
